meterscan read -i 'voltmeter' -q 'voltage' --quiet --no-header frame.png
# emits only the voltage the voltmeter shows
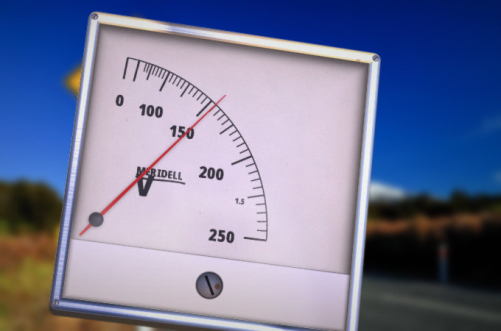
155 V
